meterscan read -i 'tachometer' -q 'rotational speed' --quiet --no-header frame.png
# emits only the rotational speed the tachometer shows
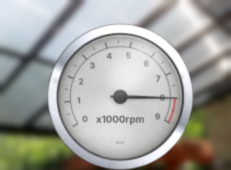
8000 rpm
